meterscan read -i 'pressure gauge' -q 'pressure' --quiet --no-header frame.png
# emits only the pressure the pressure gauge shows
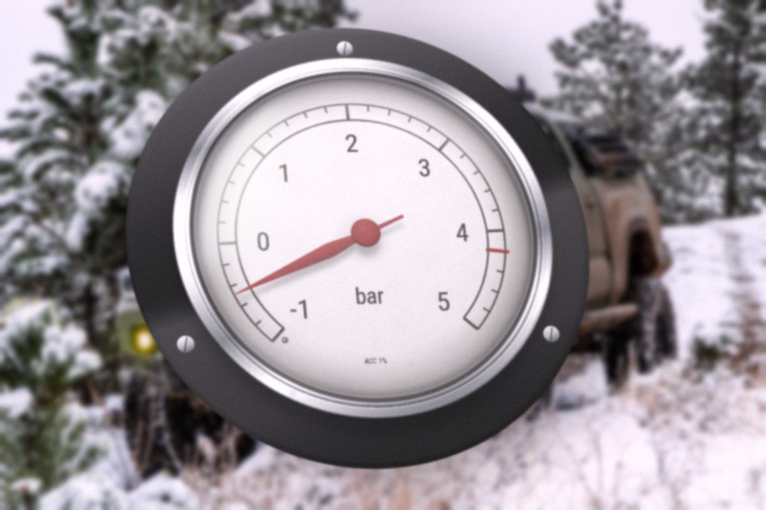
-0.5 bar
